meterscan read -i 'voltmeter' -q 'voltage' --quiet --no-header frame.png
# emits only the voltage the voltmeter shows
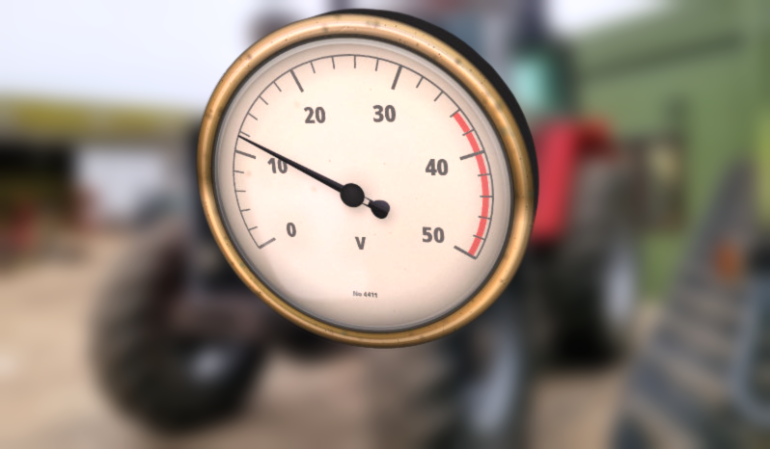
12 V
